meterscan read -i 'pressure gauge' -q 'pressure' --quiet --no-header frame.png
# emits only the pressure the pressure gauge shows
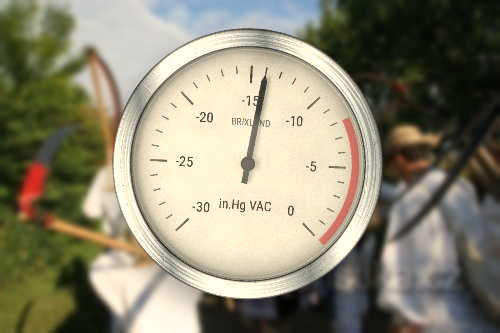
-14 inHg
